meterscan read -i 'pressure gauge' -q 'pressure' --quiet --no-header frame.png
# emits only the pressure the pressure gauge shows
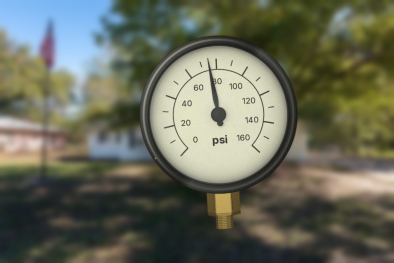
75 psi
